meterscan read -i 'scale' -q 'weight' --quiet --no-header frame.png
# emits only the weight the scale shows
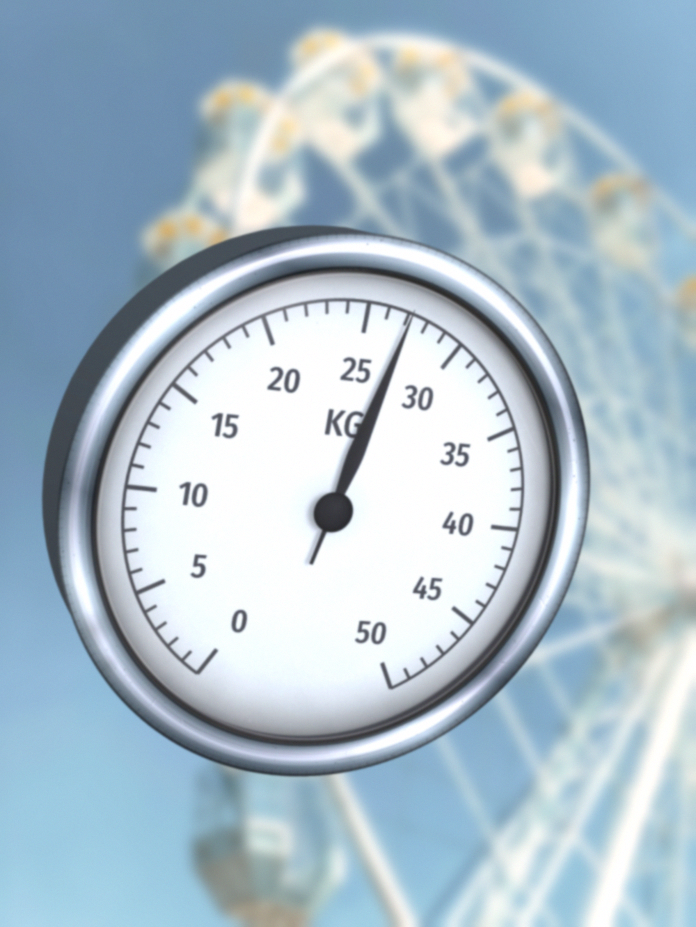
27 kg
